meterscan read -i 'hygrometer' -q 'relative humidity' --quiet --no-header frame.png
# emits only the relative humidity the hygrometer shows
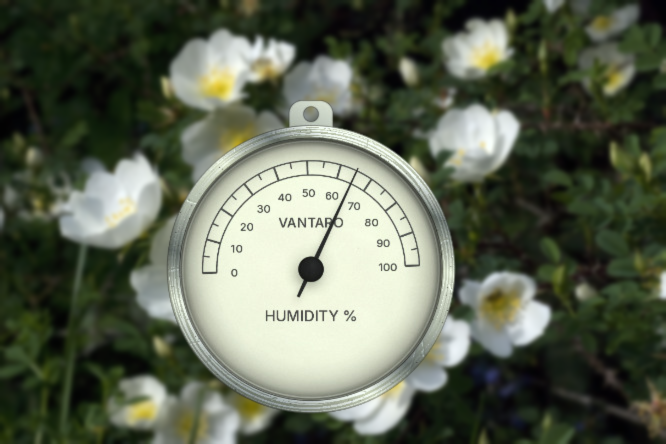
65 %
